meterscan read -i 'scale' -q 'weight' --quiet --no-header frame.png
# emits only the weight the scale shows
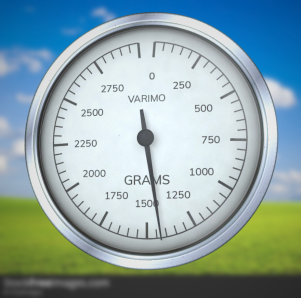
1425 g
